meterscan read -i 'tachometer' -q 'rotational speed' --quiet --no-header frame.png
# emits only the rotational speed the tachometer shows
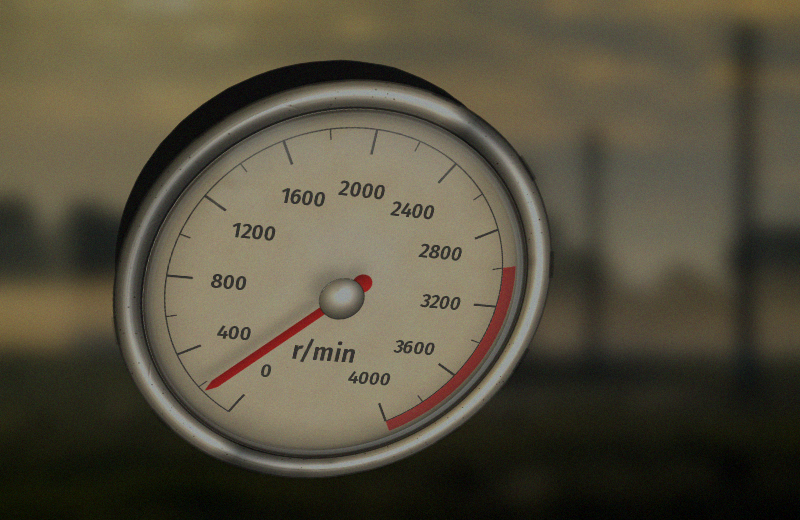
200 rpm
